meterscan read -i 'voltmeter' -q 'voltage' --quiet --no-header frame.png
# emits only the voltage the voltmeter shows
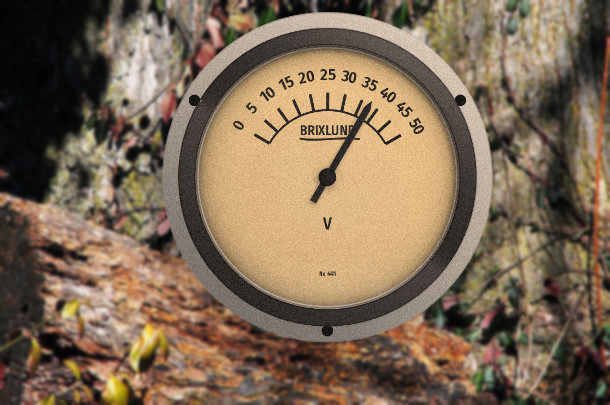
37.5 V
